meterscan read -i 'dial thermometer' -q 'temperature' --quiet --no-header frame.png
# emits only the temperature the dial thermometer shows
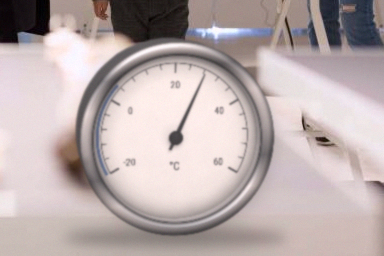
28 °C
